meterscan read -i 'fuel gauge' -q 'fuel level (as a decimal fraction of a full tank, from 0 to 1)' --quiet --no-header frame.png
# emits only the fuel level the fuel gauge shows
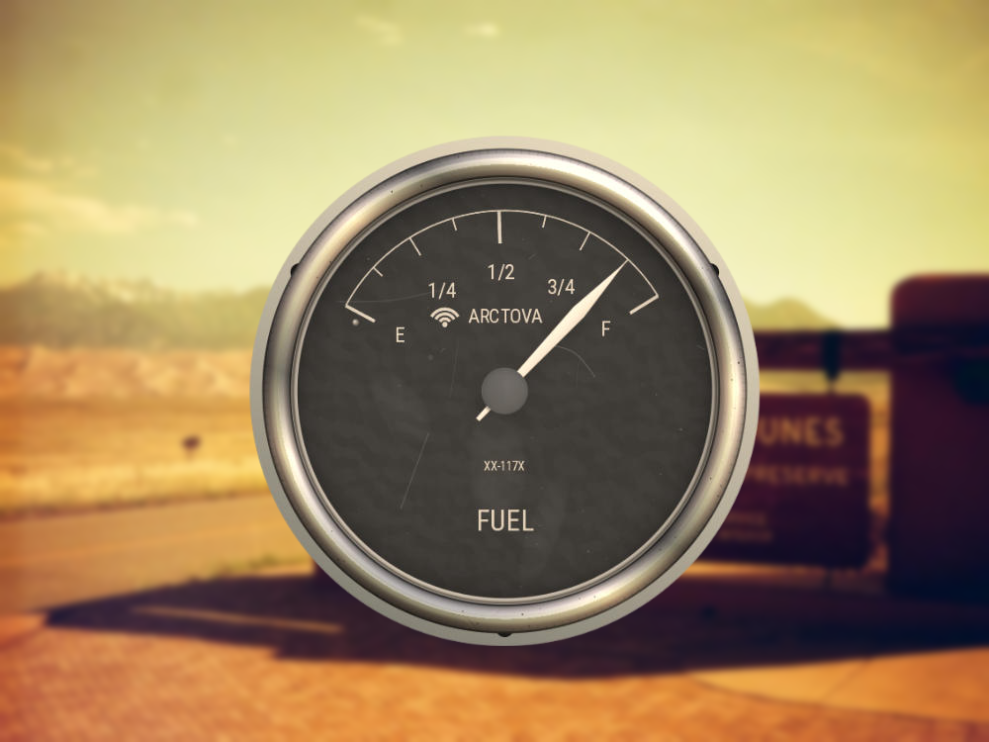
0.875
